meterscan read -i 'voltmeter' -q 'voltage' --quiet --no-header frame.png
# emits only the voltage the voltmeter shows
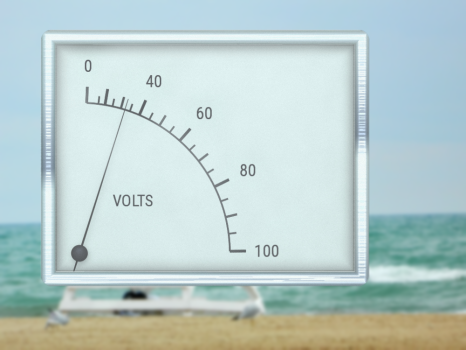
32.5 V
